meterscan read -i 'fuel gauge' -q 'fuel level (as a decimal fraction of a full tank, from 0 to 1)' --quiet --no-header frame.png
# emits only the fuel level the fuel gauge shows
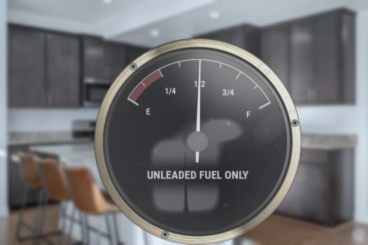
0.5
